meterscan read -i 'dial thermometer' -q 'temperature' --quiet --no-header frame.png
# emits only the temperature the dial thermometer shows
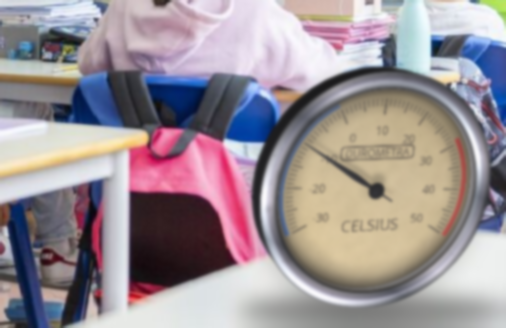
-10 °C
